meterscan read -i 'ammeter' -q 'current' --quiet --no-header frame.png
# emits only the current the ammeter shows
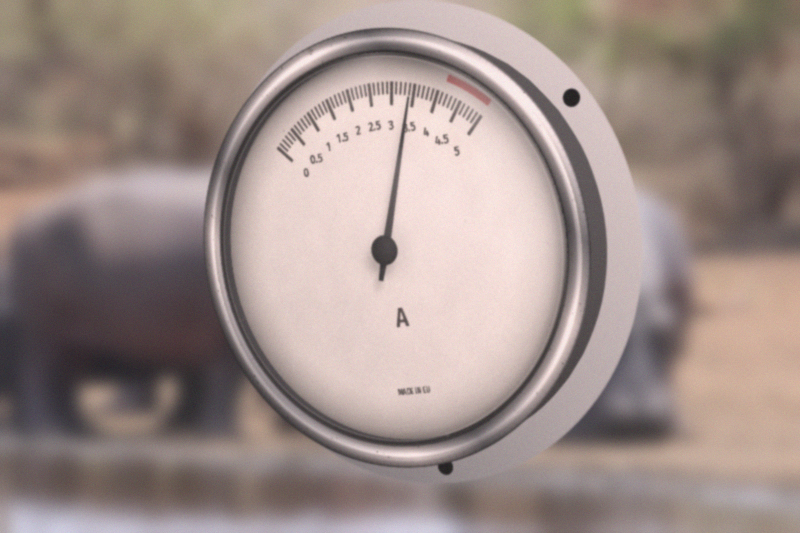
3.5 A
